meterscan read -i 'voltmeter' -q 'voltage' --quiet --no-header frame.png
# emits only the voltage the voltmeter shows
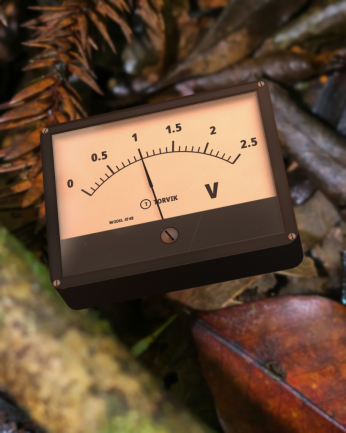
1 V
